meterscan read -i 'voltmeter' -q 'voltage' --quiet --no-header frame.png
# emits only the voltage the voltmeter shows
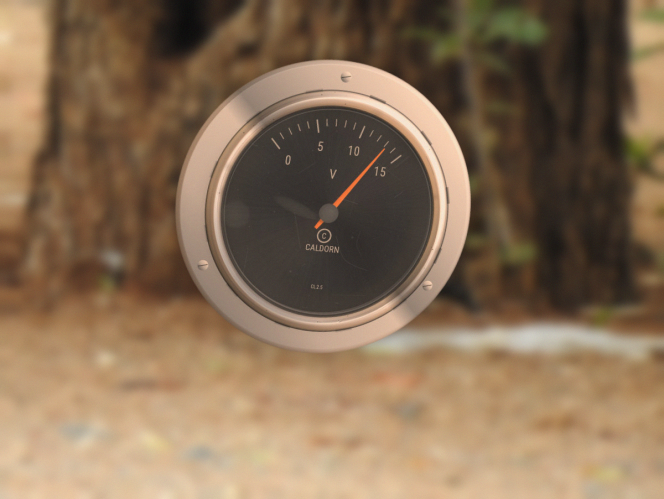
13 V
